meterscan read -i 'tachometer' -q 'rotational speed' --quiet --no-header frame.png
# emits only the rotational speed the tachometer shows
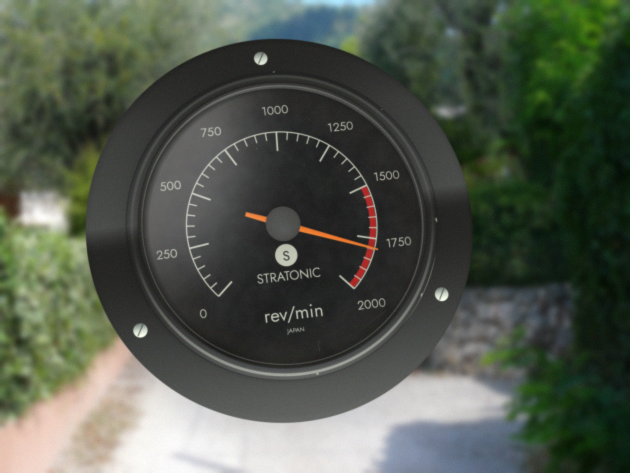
1800 rpm
